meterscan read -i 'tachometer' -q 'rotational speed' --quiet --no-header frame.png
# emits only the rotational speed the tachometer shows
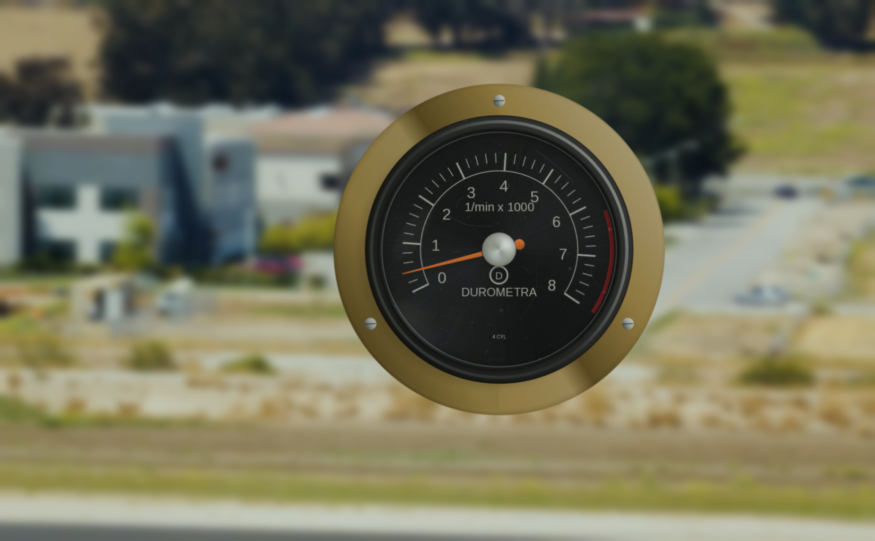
400 rpm
